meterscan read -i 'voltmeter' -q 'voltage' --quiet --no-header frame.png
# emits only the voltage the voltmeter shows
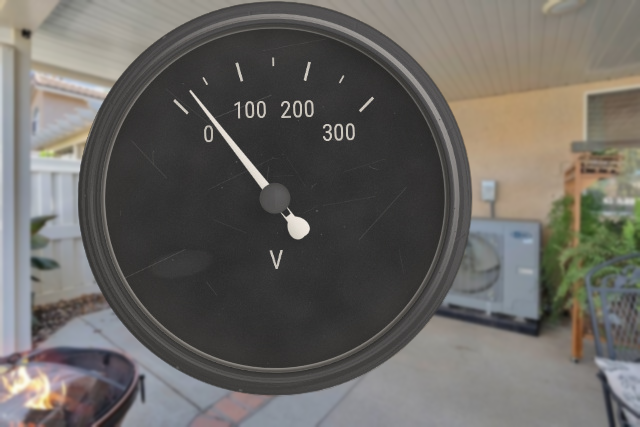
25 V
